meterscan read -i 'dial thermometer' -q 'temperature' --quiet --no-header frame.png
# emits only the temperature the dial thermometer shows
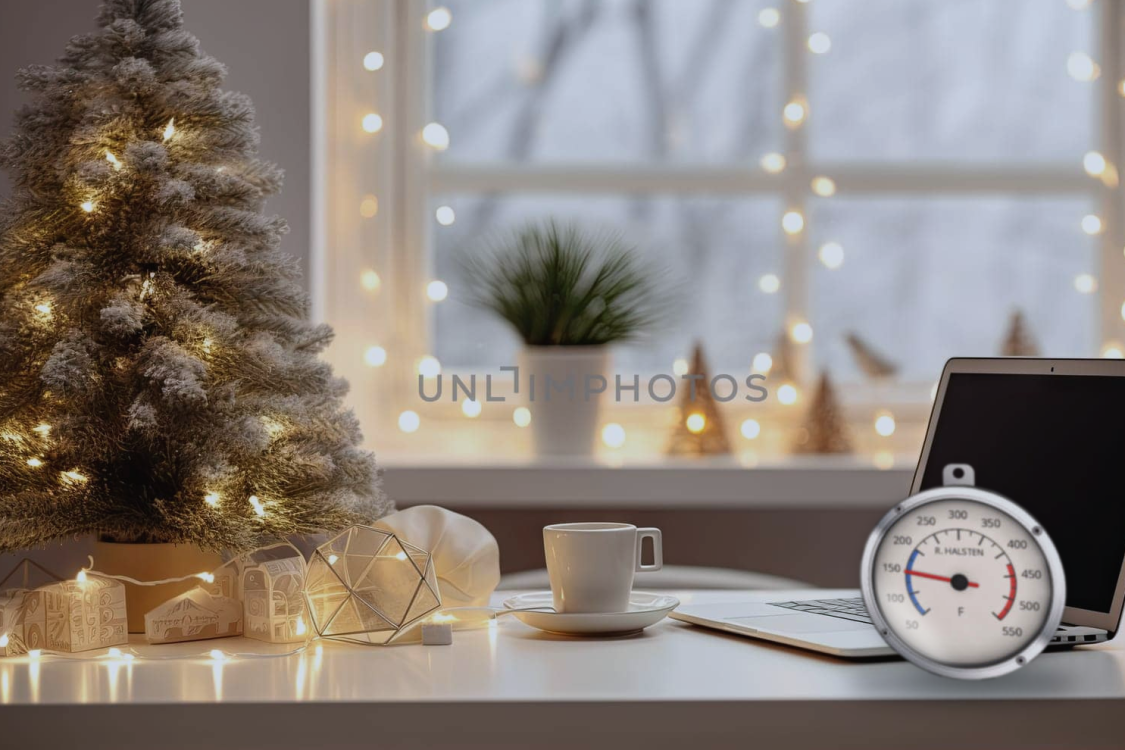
150 °F
